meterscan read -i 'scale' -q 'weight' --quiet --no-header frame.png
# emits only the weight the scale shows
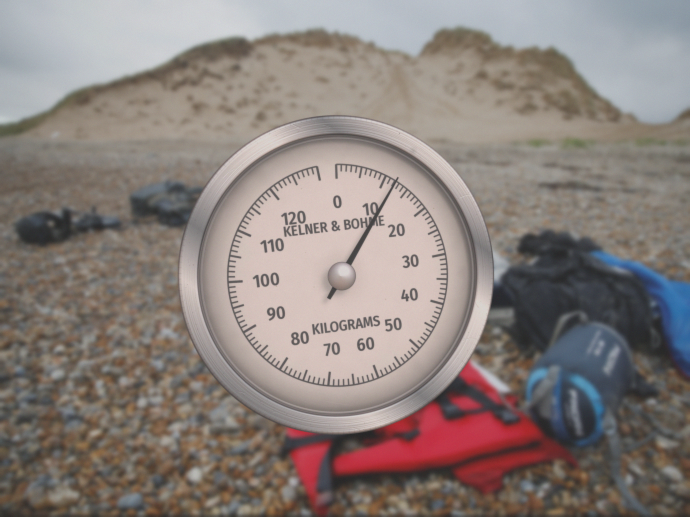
12 kg
